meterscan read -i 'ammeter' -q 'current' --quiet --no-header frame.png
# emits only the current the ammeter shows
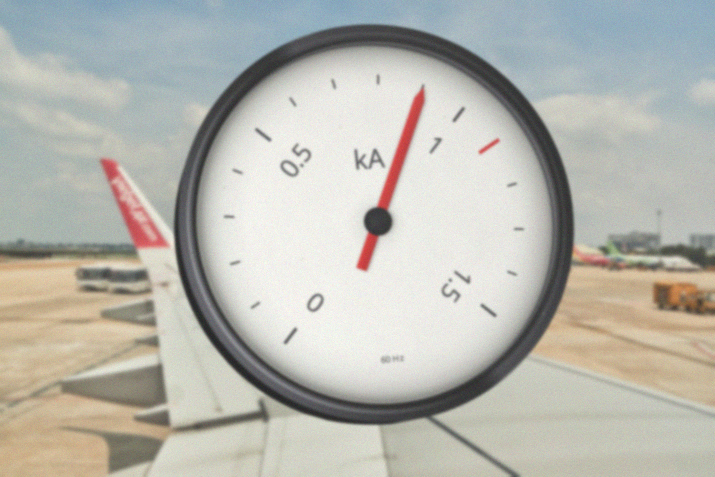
0.9 kA
